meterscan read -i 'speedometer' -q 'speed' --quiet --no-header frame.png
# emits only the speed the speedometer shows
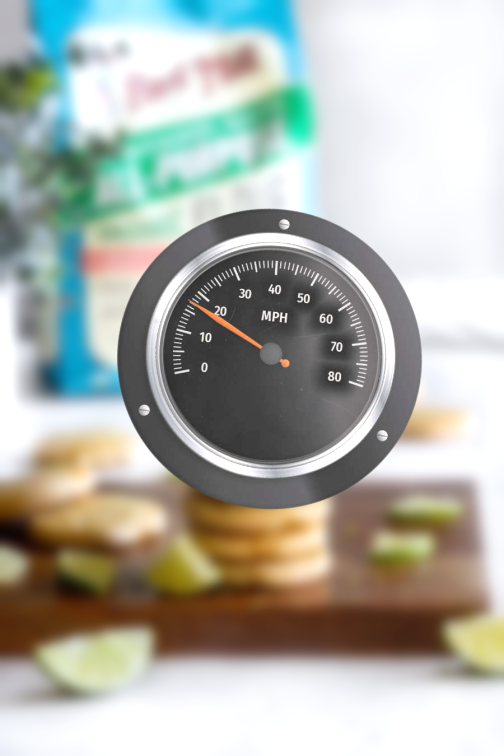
17 mph
